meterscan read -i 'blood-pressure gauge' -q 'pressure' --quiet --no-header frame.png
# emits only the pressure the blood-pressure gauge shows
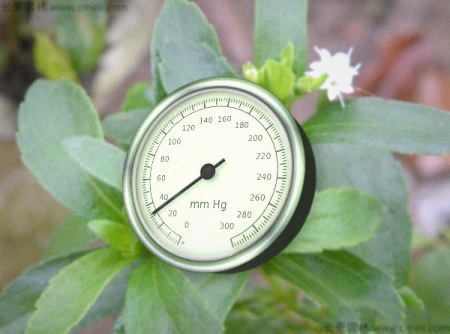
30 mmHg
